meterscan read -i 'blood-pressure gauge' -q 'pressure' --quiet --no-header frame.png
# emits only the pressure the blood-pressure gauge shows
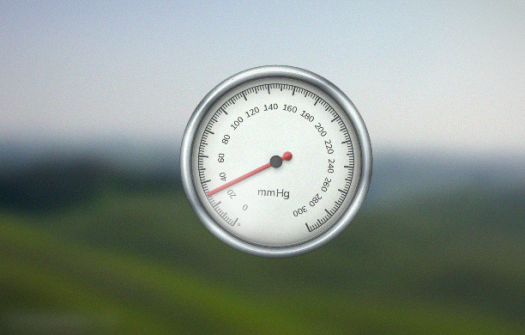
30 mmHg
